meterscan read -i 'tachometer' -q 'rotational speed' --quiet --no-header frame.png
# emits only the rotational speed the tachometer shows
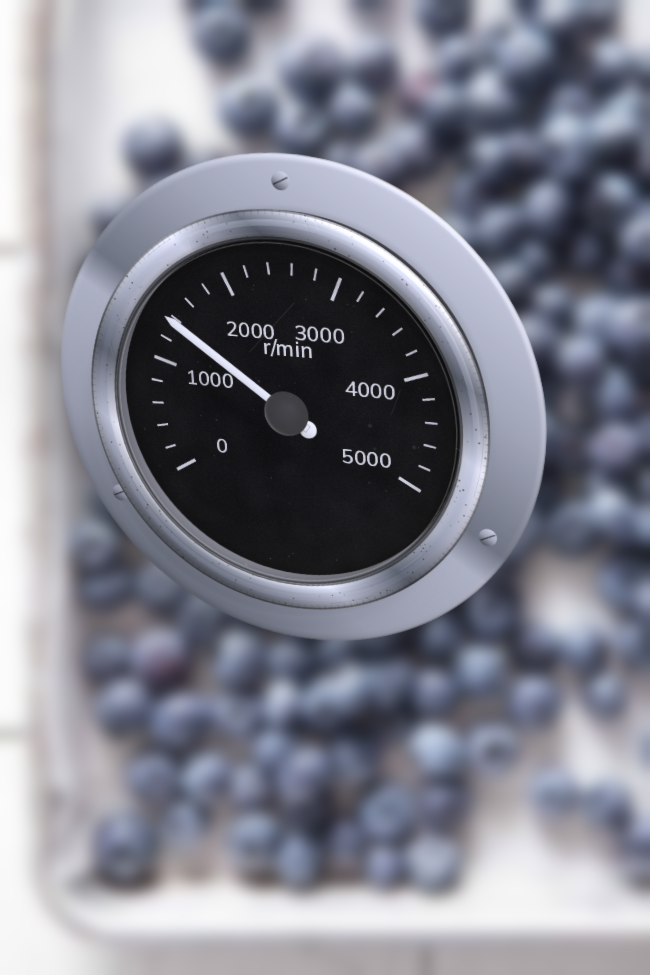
1400 rpm
